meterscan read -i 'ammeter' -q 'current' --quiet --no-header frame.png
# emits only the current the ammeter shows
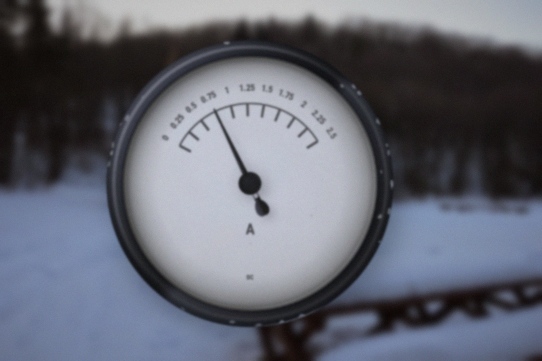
0.75 A
